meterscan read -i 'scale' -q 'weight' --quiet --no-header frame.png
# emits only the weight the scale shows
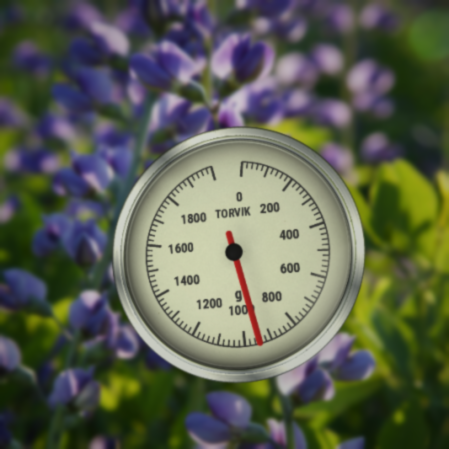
940 g
